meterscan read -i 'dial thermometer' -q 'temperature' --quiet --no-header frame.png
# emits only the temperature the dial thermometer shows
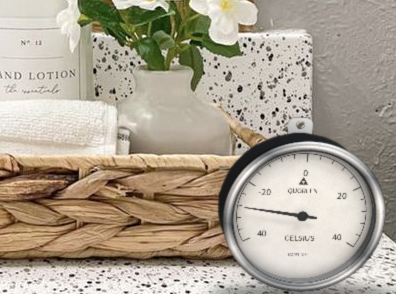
-28 °C
